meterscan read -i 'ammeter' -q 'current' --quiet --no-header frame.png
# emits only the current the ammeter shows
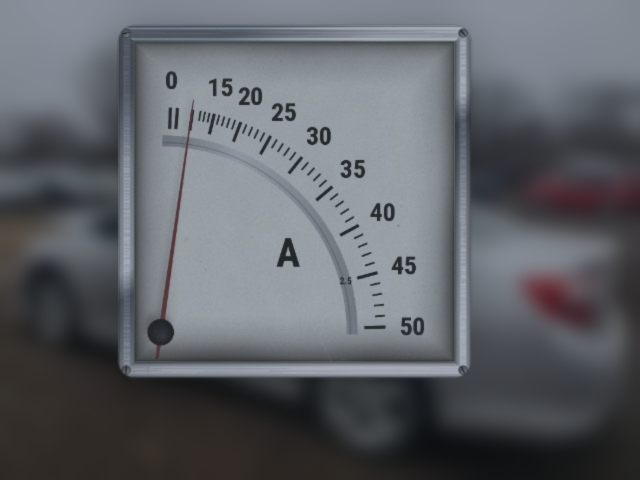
10 A
